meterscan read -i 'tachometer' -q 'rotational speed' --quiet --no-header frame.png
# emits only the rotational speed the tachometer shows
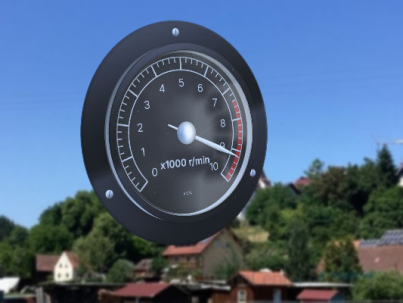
9200 rpm
